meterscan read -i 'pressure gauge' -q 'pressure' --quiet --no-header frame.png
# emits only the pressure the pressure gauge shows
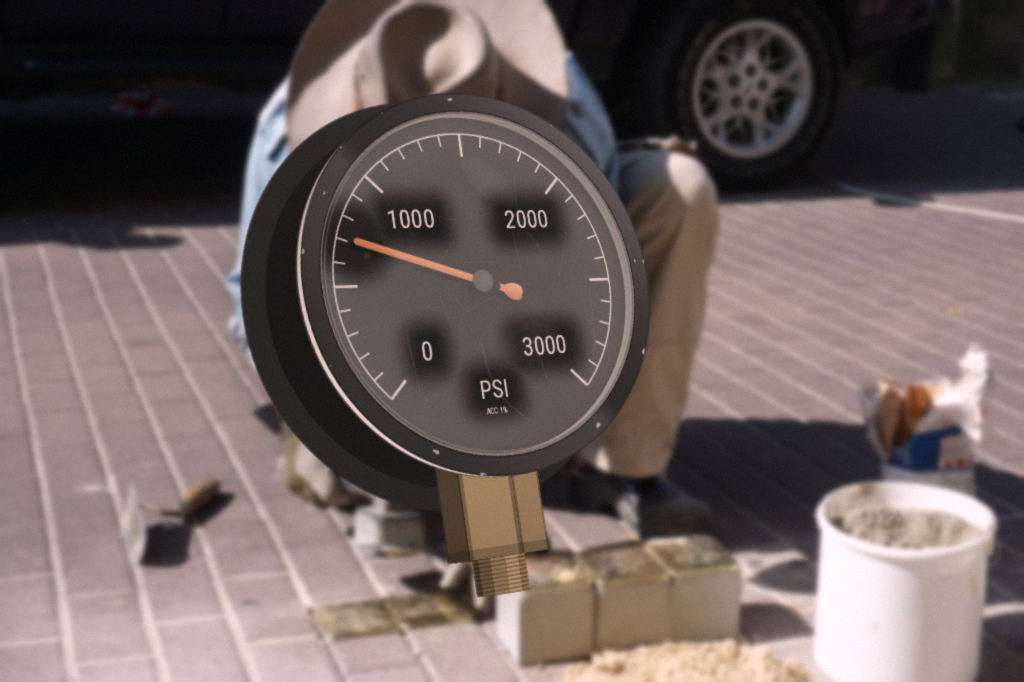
700 psi
